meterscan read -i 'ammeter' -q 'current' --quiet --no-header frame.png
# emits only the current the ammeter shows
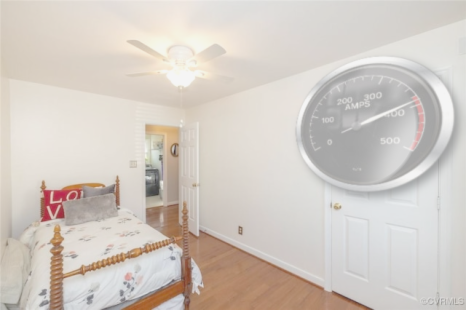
390 A
